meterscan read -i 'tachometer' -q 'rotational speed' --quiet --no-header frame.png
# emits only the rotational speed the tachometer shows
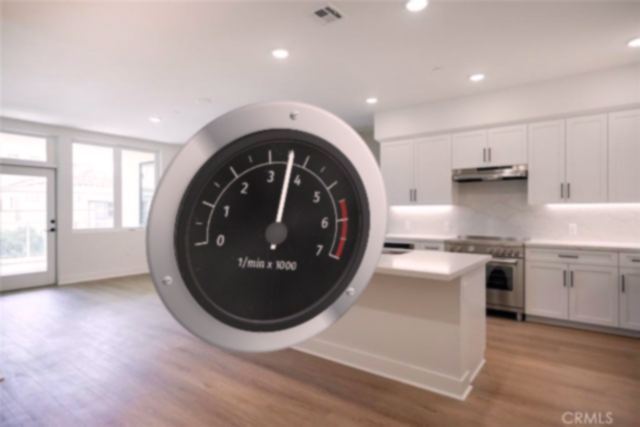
3500 rpm
